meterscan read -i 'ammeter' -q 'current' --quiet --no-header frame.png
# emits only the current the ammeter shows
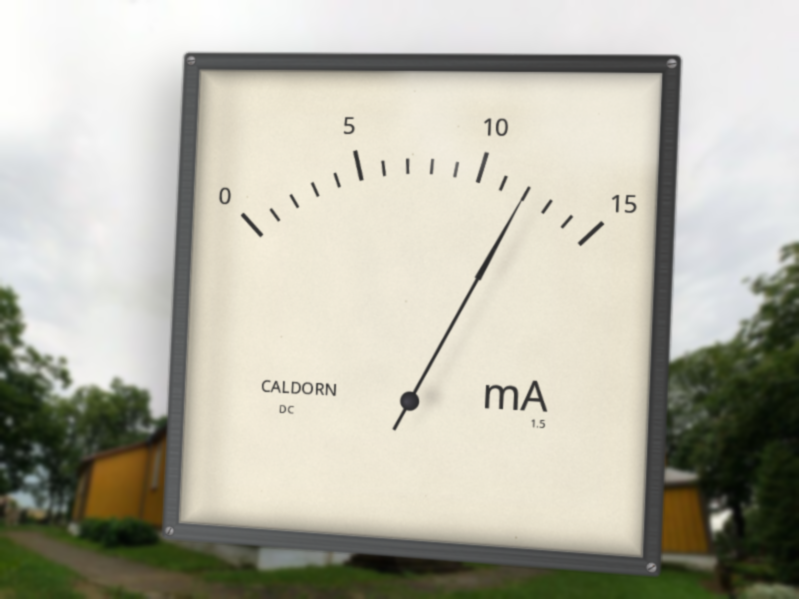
12 mA
